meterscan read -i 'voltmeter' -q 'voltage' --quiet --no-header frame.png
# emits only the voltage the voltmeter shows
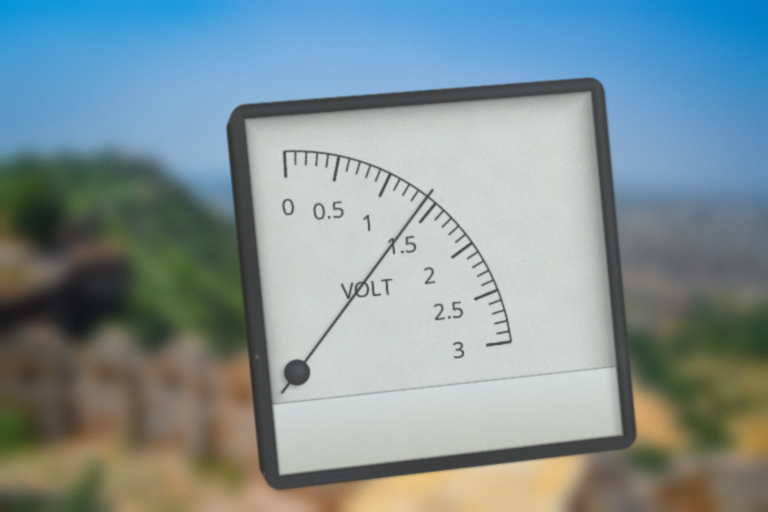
1.4 V
